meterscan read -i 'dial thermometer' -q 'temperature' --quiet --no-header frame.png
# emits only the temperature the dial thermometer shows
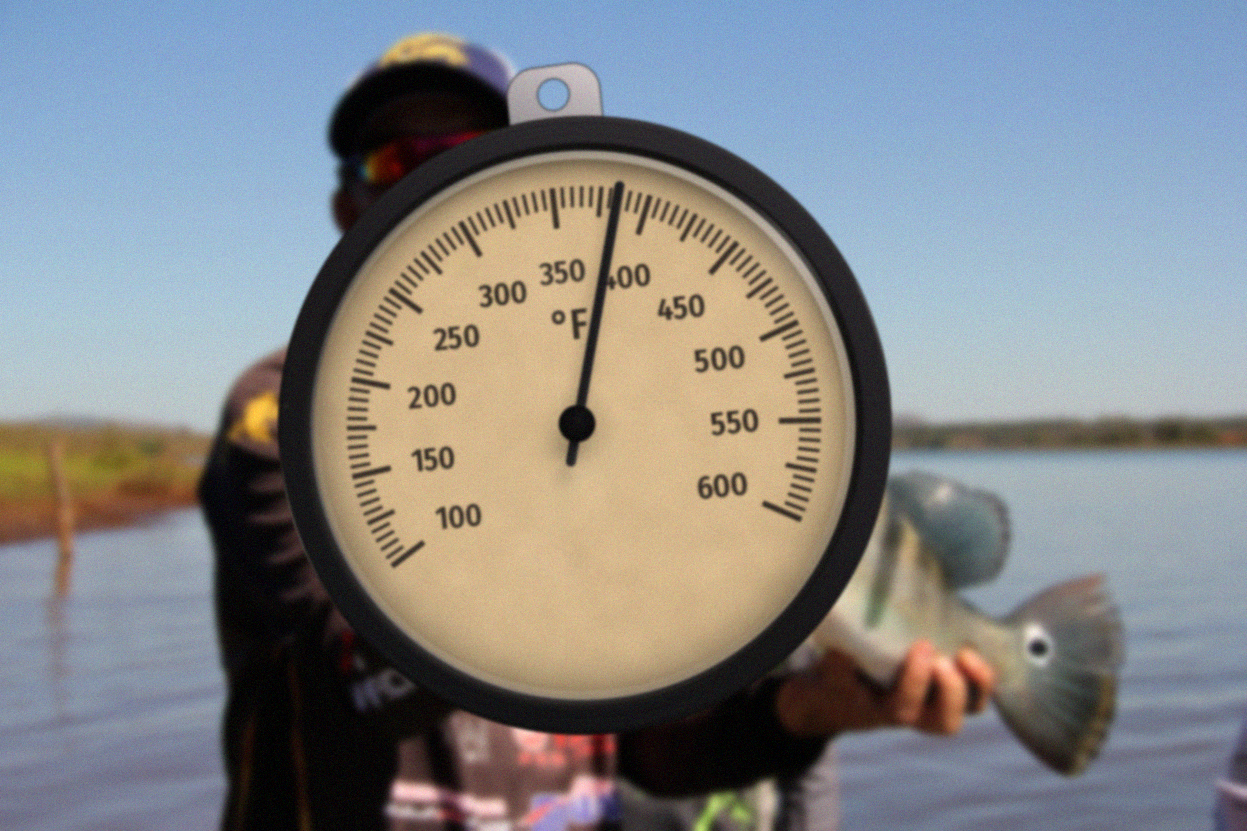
385 °F
